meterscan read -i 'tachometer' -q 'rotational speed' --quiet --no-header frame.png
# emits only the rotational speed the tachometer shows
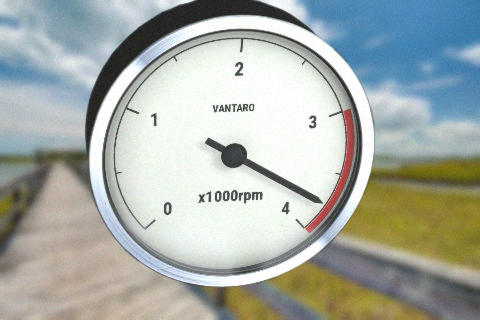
3750 rpm
